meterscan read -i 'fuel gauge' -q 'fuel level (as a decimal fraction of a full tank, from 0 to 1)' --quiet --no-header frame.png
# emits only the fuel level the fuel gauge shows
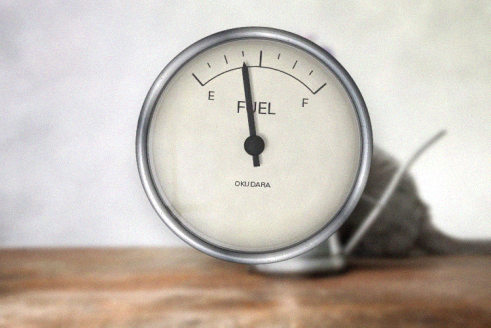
0.375
